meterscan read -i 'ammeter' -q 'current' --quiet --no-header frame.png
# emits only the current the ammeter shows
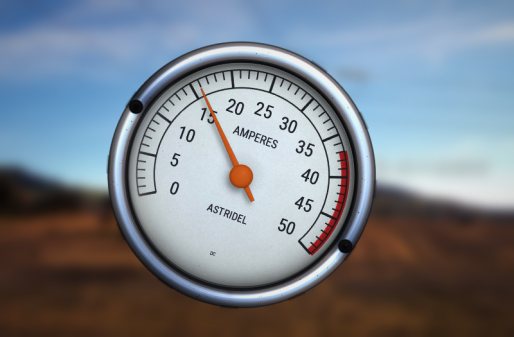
16 A
